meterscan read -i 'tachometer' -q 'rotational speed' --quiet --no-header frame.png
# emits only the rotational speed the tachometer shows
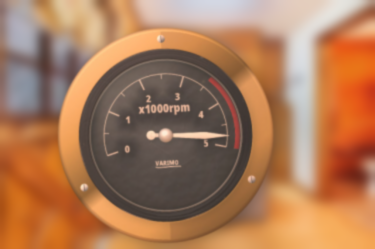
4750 rpm
